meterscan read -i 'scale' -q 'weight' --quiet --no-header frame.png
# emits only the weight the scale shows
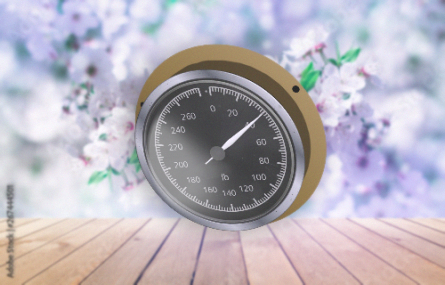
40 lb
